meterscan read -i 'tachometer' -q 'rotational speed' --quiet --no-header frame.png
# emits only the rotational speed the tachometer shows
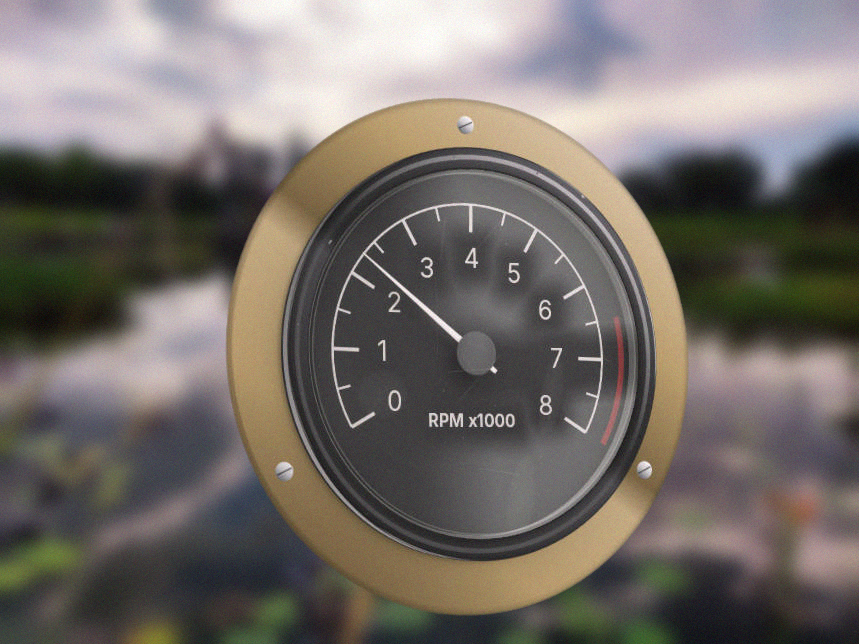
2250 rpm
